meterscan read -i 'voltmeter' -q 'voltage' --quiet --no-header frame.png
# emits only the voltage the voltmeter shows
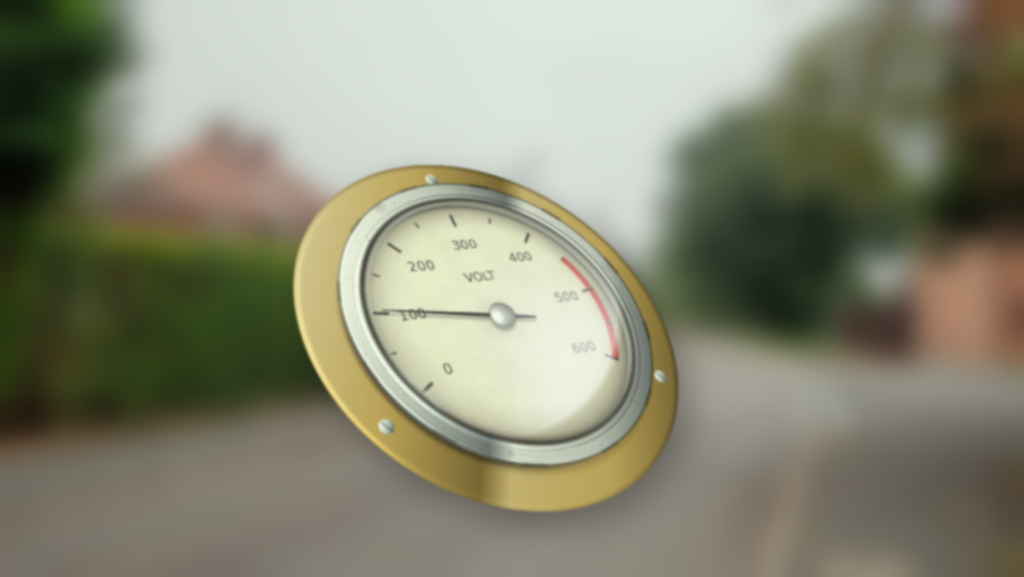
100 V
